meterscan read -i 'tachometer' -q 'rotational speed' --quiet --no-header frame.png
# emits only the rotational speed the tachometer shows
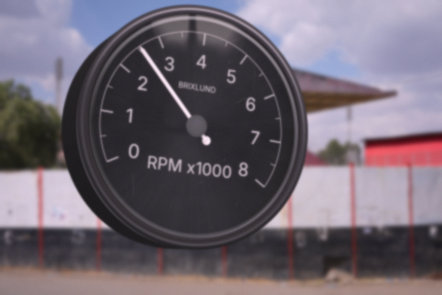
2500 rpm
